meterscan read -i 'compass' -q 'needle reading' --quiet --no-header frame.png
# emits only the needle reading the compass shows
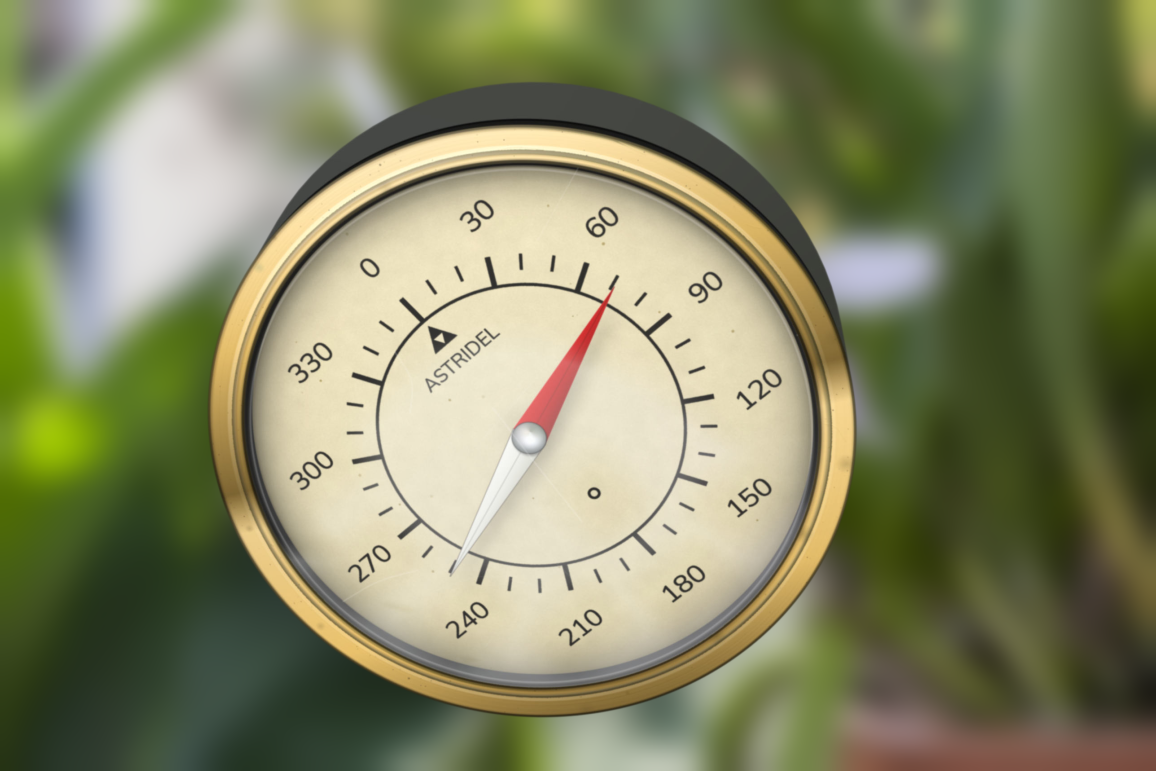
70 °
